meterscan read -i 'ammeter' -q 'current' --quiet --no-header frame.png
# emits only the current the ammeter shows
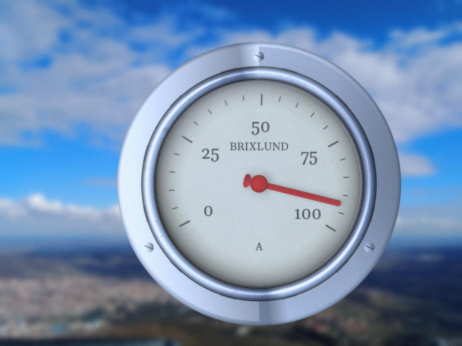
92.5 A
